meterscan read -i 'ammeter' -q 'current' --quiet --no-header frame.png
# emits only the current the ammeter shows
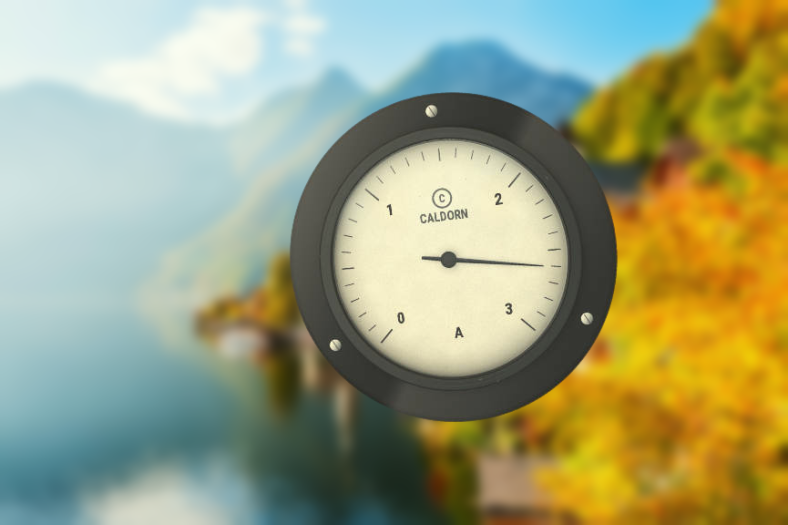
2.6 A
